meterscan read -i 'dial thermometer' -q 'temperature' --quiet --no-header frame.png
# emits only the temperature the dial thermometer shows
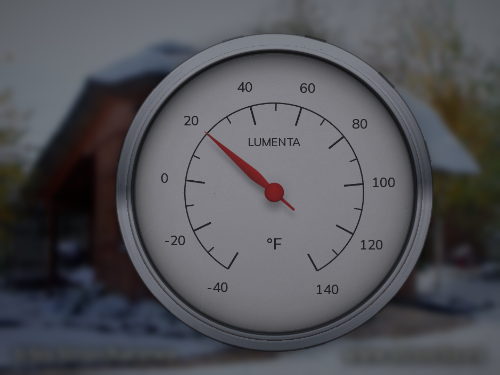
20 °F
